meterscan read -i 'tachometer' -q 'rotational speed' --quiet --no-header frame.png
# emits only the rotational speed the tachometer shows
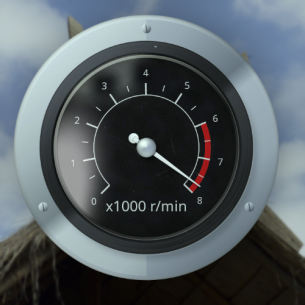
7750 rpm
